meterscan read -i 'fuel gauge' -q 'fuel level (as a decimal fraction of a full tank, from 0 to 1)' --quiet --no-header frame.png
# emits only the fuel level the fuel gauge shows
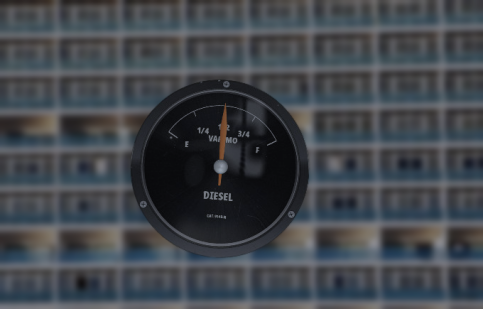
0.5
